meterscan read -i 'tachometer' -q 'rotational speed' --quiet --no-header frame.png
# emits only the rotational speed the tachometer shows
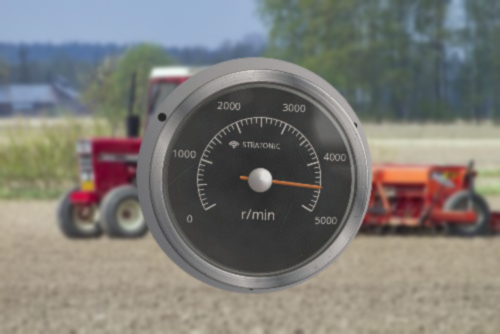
4500 rpm
